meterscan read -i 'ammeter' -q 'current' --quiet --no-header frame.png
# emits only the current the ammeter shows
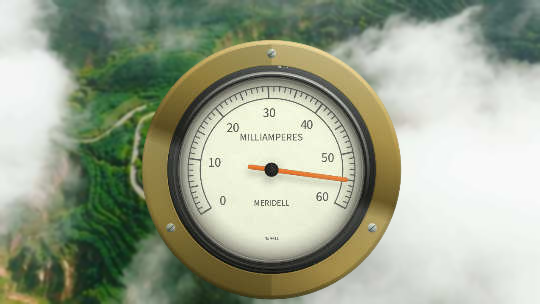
55 mA
